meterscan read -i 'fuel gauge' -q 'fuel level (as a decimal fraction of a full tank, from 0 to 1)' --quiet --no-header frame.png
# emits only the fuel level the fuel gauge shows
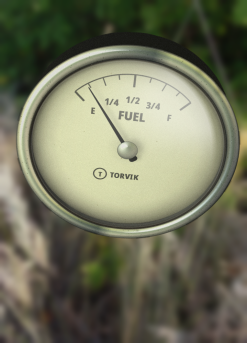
0.125
